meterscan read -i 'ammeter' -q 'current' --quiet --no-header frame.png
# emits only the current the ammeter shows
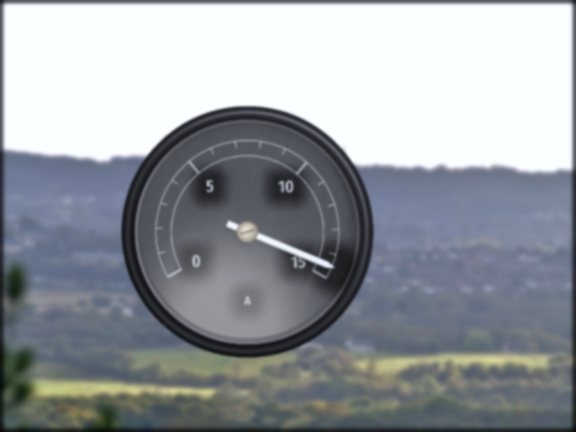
14.5 A
